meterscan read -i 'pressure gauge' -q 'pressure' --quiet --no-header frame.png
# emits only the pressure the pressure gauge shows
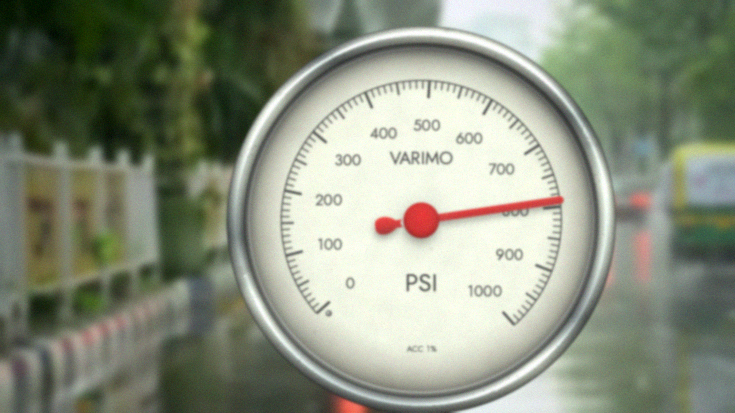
790 psi
